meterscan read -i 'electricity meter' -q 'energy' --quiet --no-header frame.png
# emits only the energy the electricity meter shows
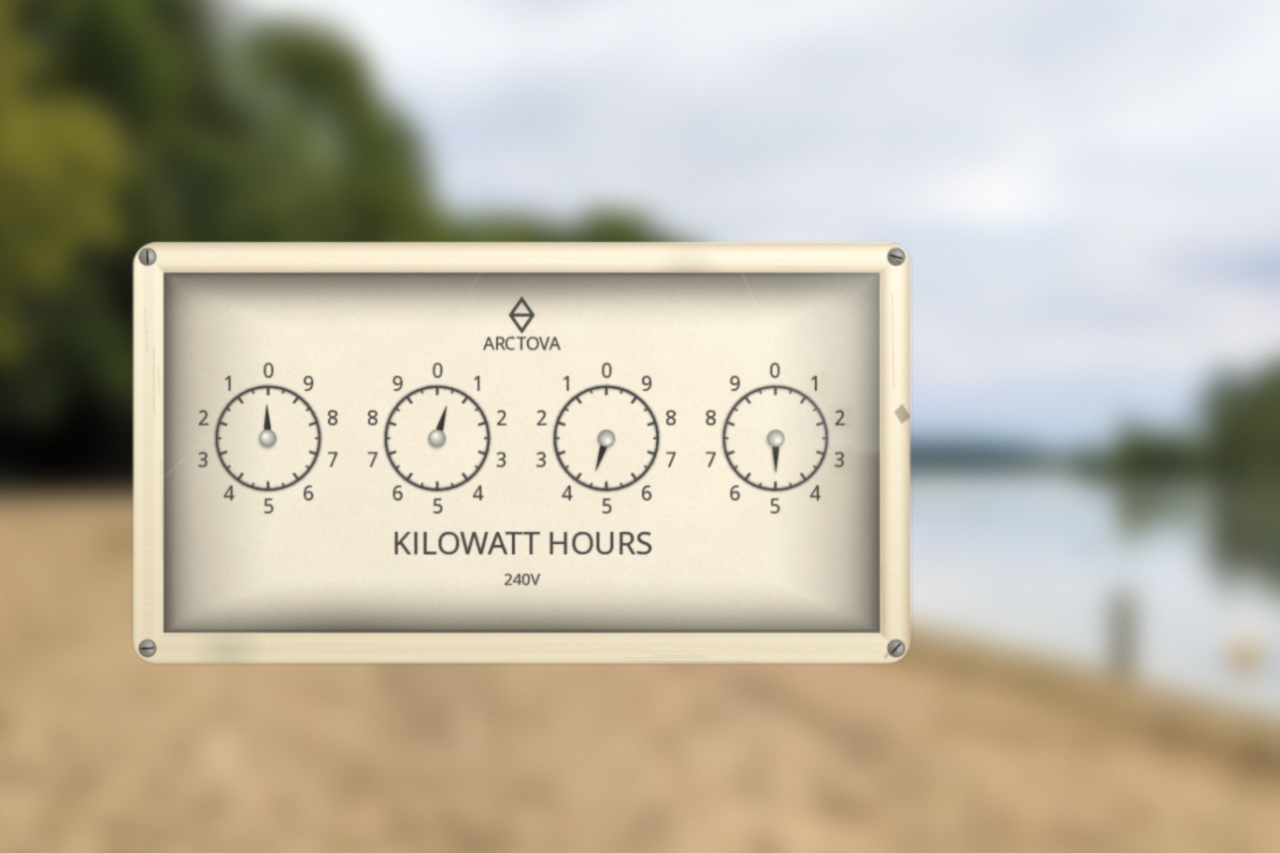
45 kWh
